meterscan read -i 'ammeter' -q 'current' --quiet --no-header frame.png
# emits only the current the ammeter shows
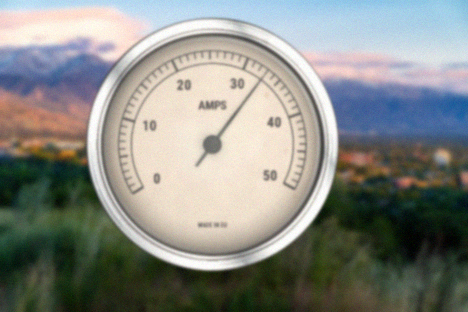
33 A
